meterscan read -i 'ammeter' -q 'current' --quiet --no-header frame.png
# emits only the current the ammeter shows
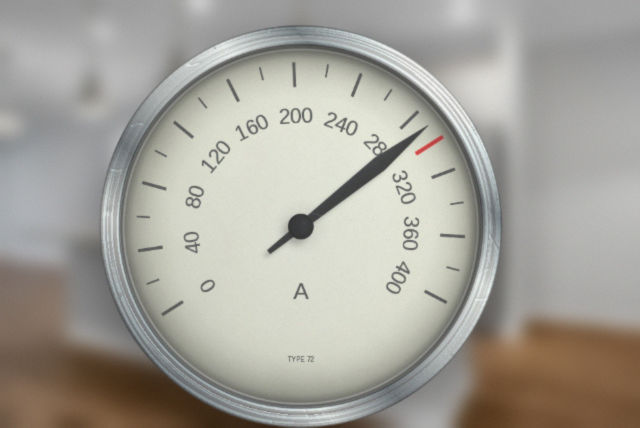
290 A
